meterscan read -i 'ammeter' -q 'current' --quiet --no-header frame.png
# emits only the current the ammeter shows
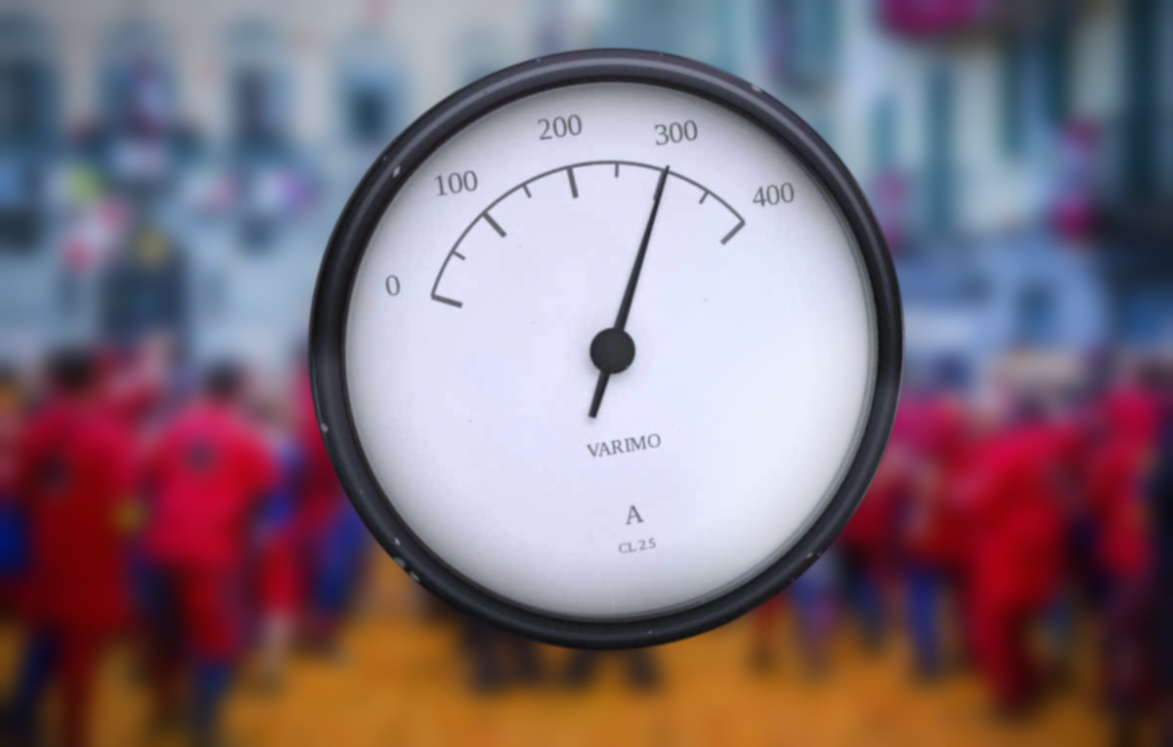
300 A
